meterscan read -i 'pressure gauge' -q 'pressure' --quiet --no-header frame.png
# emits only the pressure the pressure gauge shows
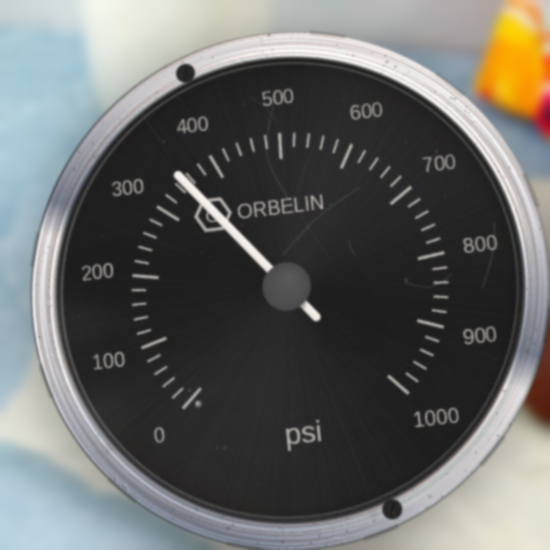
350 psi
